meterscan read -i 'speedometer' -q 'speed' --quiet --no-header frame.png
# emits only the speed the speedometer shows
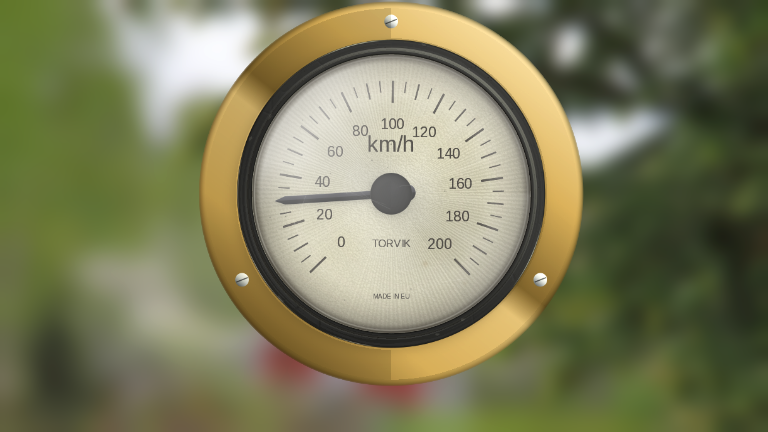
30 km/h
